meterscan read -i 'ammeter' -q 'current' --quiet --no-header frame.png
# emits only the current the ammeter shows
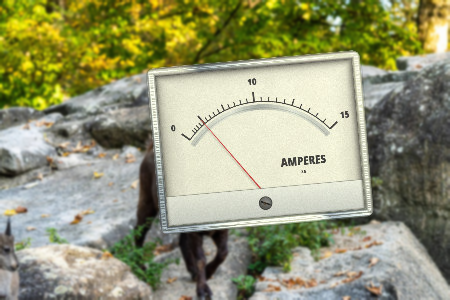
5 A
